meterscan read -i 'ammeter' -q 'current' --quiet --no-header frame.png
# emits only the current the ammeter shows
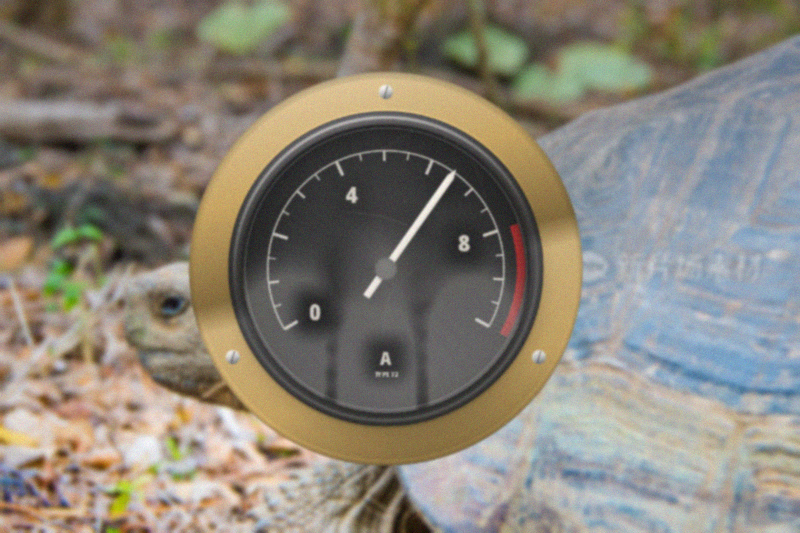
6.5 A
